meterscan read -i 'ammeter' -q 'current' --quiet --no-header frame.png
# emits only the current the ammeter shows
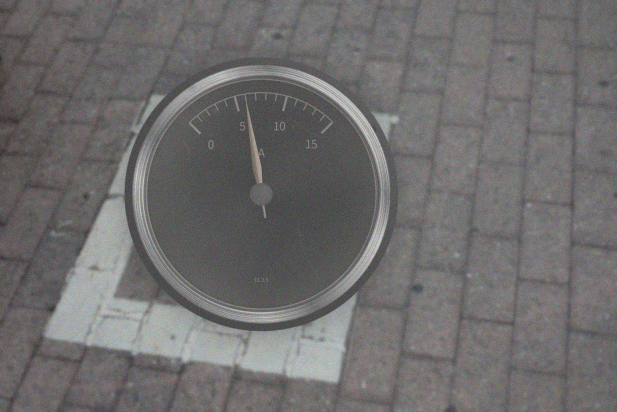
6 A
